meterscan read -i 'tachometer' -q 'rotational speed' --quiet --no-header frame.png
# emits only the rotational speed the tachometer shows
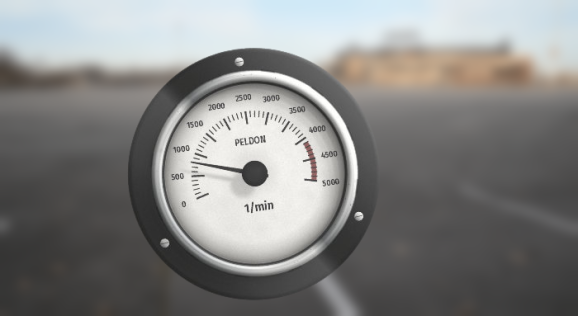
800 rpm
